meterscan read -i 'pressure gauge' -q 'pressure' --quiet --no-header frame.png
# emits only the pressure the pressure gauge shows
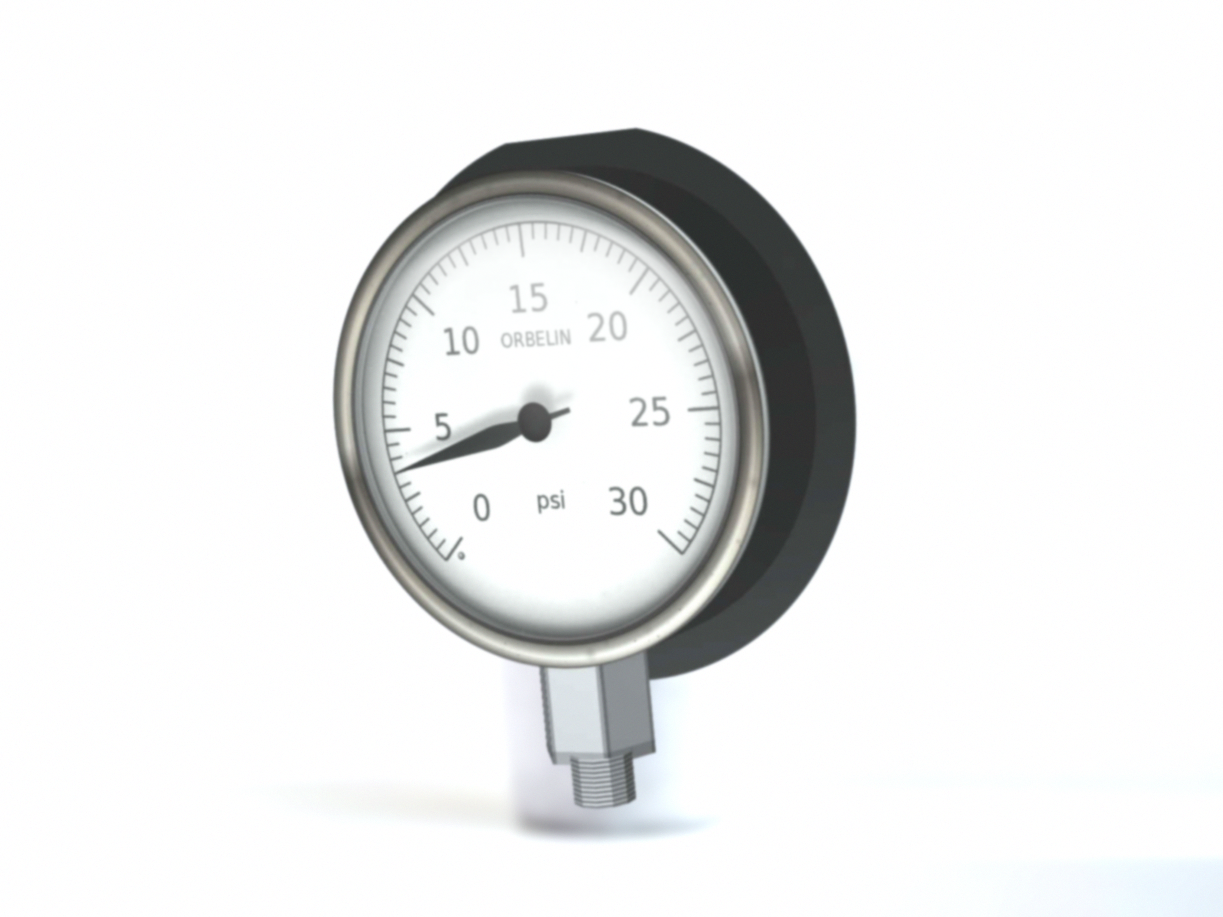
3.5 psi
